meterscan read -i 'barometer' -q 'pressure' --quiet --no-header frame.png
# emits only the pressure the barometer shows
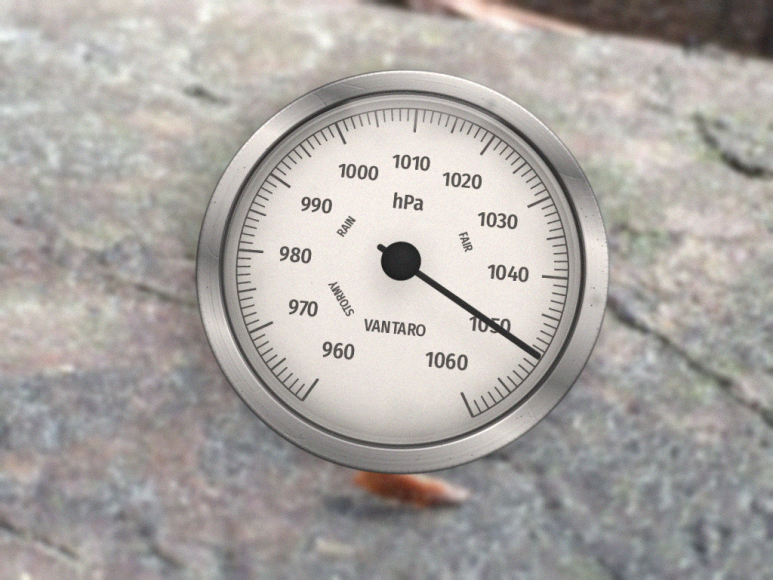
1050 hPa
